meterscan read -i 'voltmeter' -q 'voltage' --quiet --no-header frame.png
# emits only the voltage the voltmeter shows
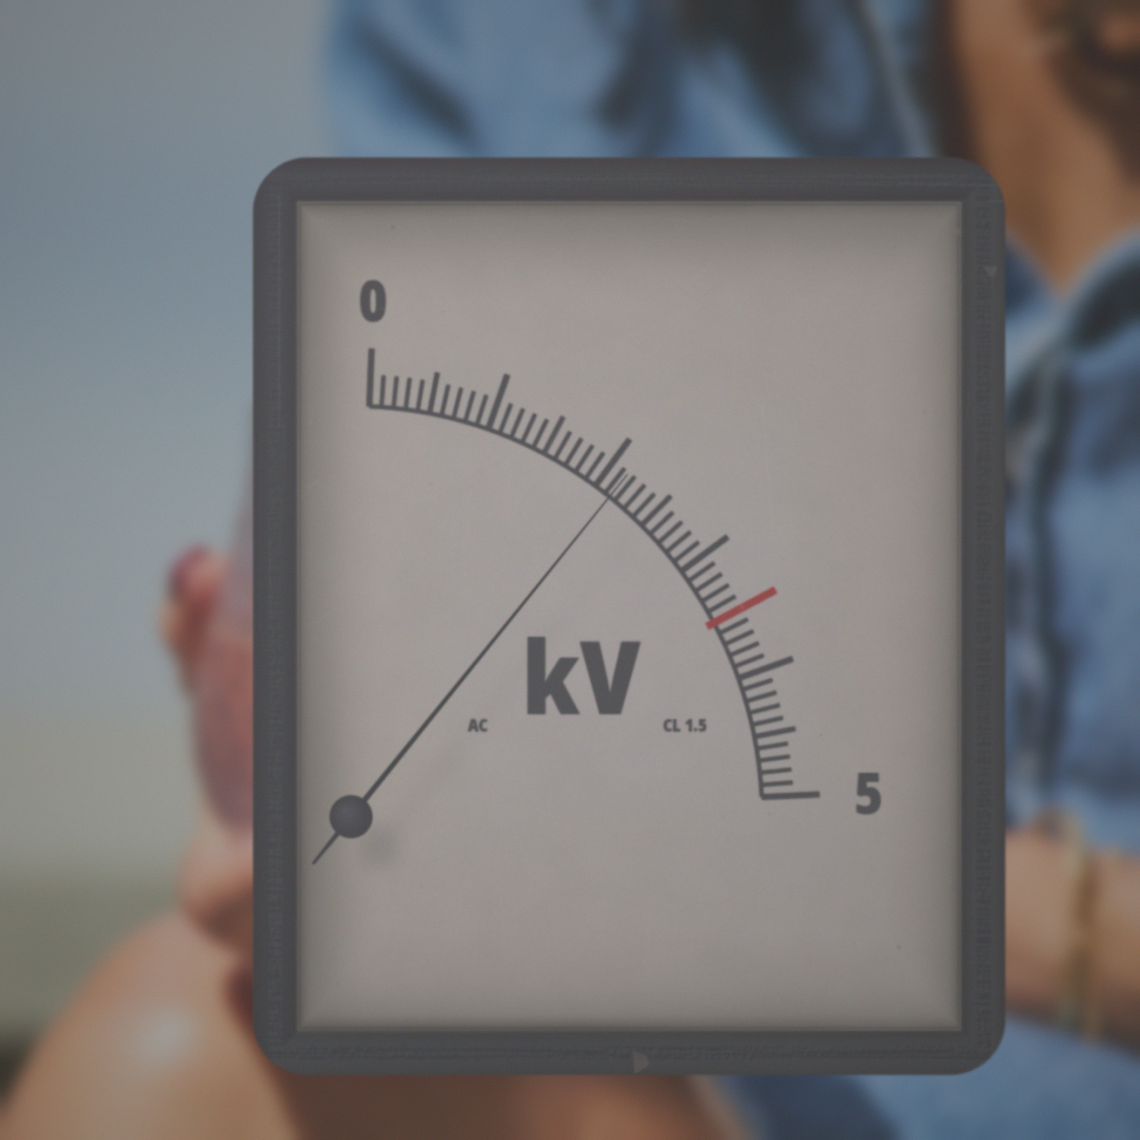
2.15 kV
